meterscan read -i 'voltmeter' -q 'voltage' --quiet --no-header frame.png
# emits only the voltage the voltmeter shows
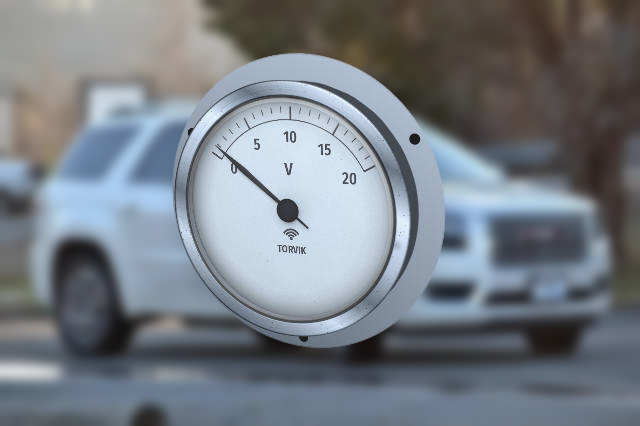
1 V
